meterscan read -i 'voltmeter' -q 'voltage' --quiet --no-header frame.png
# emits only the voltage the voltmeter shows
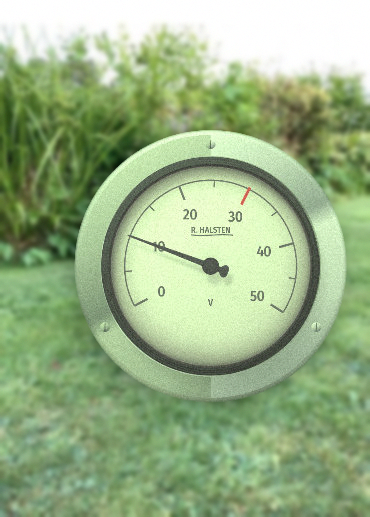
10 V
